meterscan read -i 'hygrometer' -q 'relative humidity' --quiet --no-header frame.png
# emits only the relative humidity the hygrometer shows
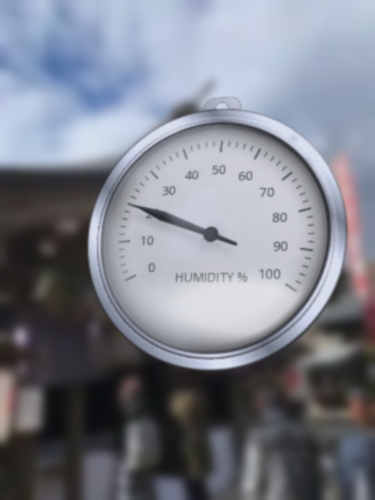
20 %
